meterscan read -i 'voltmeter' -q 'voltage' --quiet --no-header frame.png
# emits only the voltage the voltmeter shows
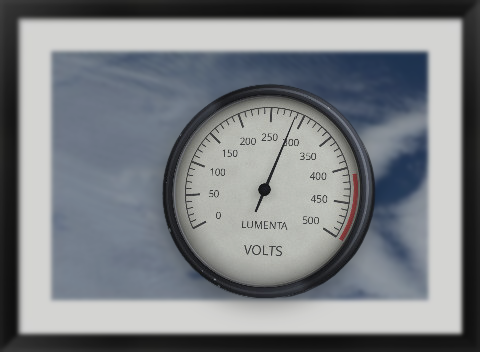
290 V
